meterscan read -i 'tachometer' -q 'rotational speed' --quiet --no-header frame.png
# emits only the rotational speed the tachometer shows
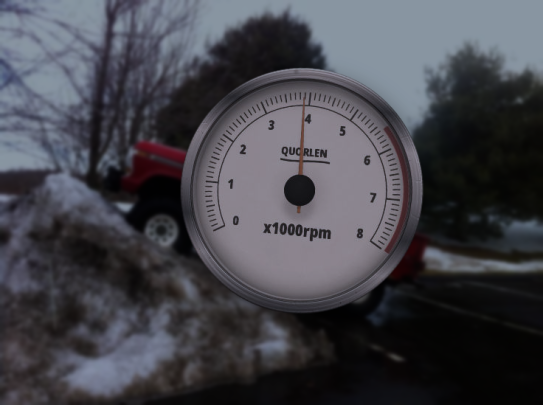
3900 rpm
